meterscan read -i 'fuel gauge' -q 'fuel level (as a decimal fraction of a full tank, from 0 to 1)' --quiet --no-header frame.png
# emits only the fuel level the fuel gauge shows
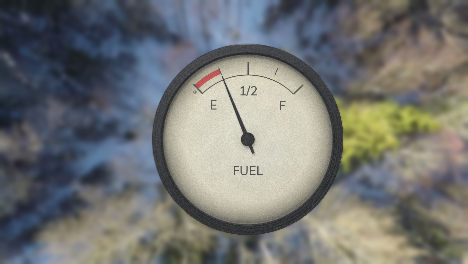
0.25
